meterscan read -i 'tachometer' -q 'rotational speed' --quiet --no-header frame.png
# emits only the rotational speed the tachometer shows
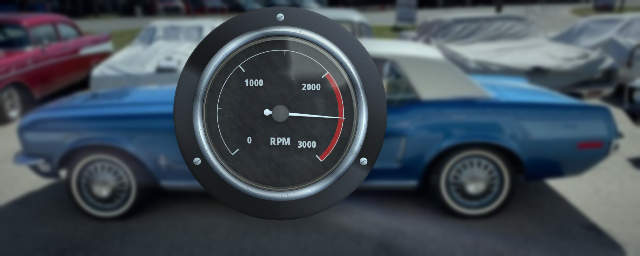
2500 rpm
